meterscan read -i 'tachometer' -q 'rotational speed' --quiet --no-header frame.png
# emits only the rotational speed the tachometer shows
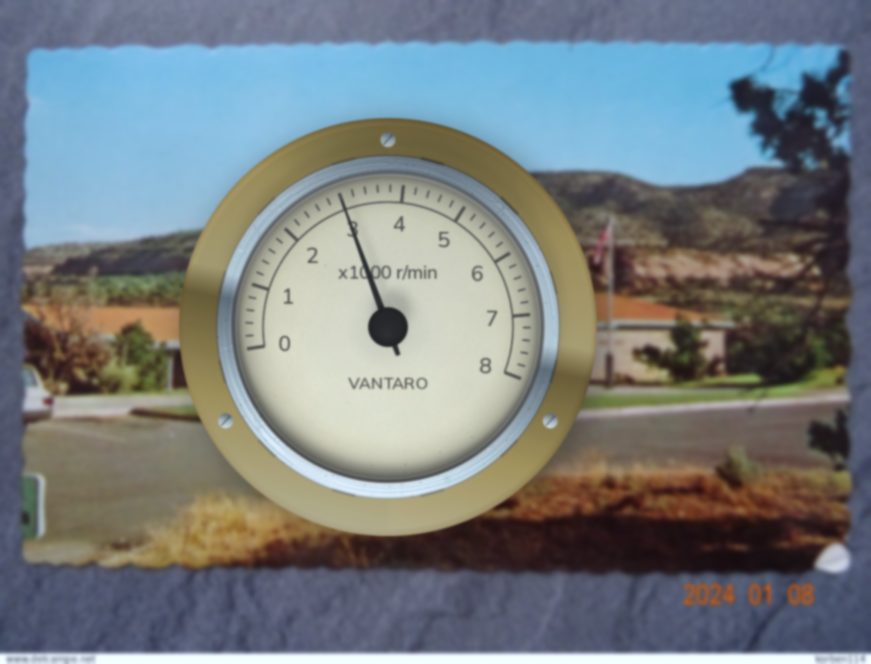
3000 rpm
